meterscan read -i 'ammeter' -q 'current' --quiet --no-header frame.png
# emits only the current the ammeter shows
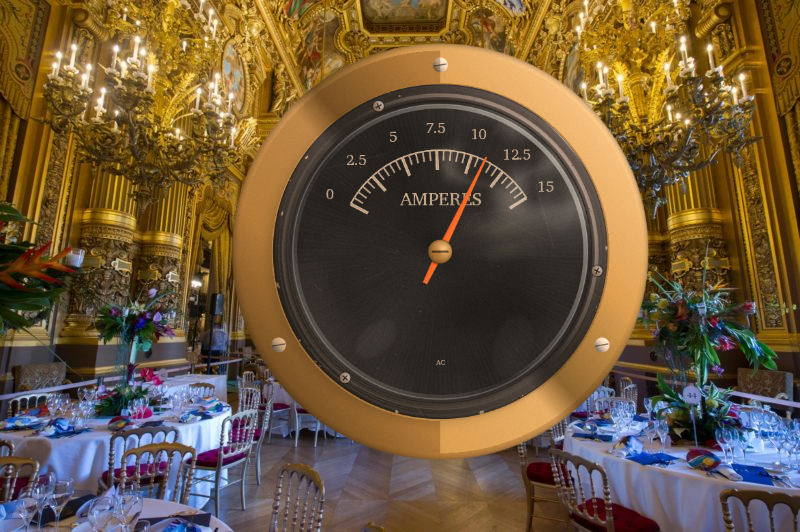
11 A
